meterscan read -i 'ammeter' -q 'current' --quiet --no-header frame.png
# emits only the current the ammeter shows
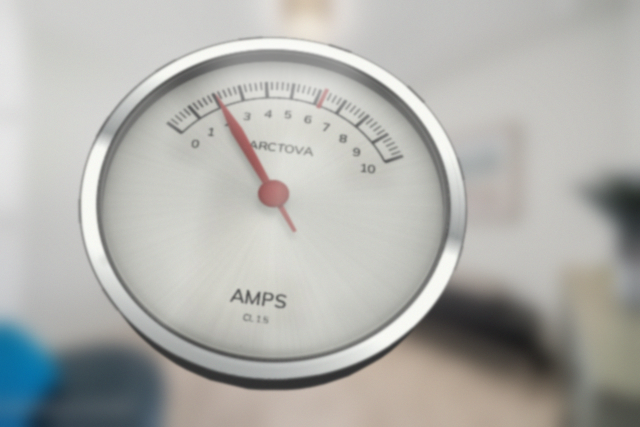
2 A
